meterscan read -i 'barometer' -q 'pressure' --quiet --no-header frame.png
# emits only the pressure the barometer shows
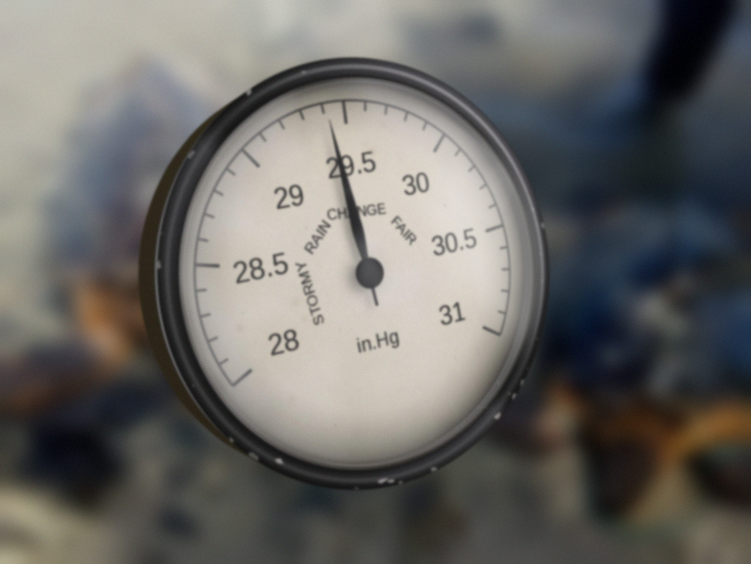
29.4 inHg
